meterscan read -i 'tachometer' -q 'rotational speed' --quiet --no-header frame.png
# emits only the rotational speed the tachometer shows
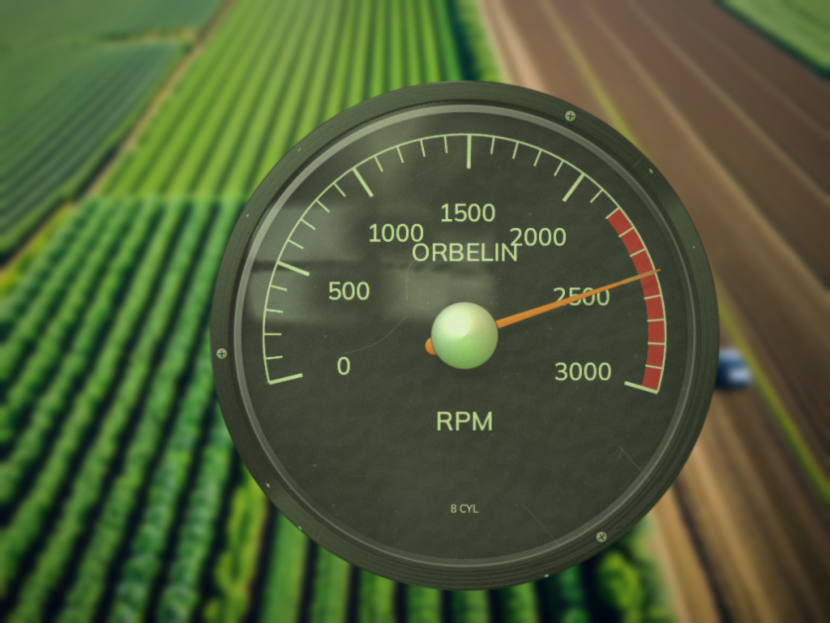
2500 rpm
